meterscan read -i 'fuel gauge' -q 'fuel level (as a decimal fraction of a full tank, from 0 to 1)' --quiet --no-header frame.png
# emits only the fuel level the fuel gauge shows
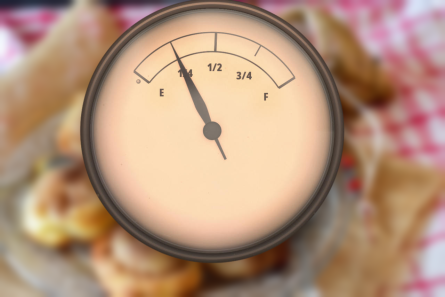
0.25
